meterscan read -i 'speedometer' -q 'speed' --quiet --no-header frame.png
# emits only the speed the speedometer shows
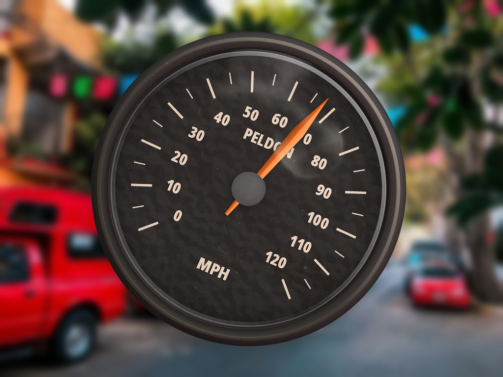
67.5 mph
